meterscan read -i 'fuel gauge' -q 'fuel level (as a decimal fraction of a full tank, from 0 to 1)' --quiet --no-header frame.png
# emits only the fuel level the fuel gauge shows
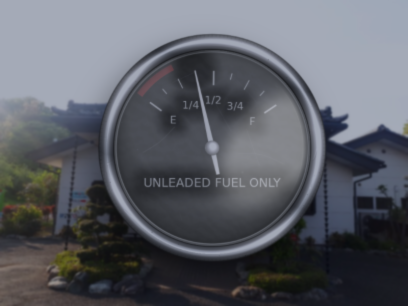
0.375
